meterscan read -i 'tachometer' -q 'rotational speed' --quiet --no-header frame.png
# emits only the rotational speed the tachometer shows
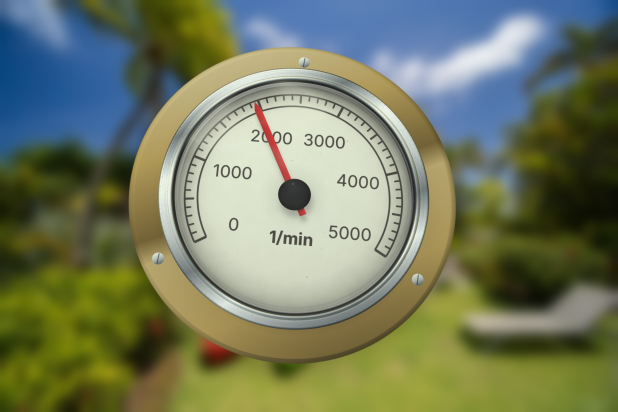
1950 rpm
